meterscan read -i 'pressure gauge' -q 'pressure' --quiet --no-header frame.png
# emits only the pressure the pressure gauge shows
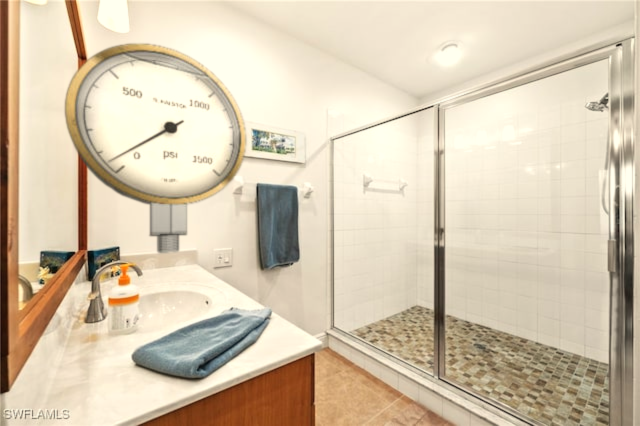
50 psi
